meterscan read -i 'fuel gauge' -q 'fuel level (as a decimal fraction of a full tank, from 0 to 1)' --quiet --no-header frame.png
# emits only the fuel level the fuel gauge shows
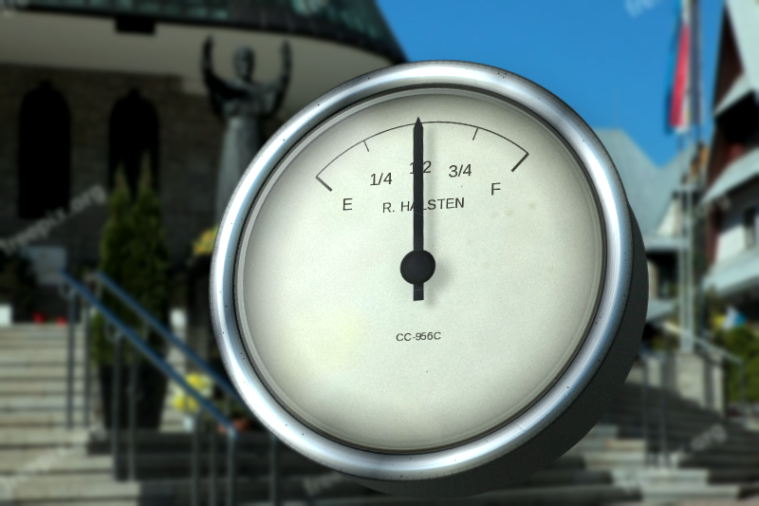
0.5
